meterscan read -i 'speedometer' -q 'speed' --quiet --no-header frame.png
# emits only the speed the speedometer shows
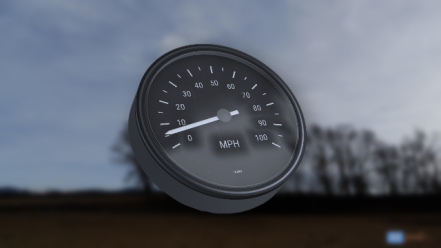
5 mph
